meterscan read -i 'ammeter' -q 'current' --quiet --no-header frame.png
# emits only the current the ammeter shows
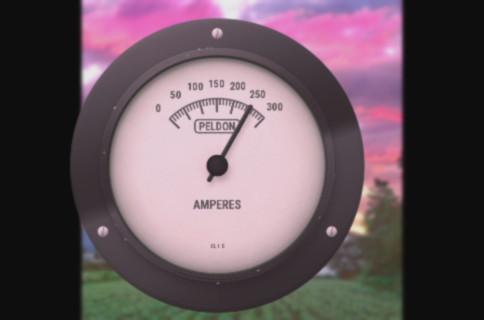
250 A
